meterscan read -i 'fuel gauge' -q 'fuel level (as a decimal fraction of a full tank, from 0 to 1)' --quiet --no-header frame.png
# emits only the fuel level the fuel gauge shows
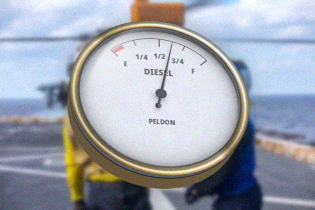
0.625
